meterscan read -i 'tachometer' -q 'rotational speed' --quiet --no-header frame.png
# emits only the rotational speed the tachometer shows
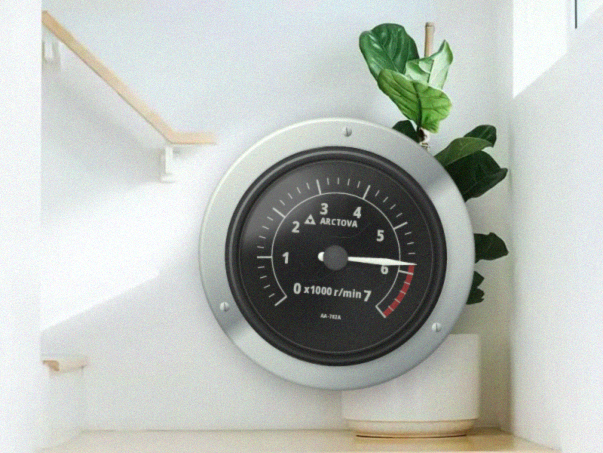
5800 rpm
